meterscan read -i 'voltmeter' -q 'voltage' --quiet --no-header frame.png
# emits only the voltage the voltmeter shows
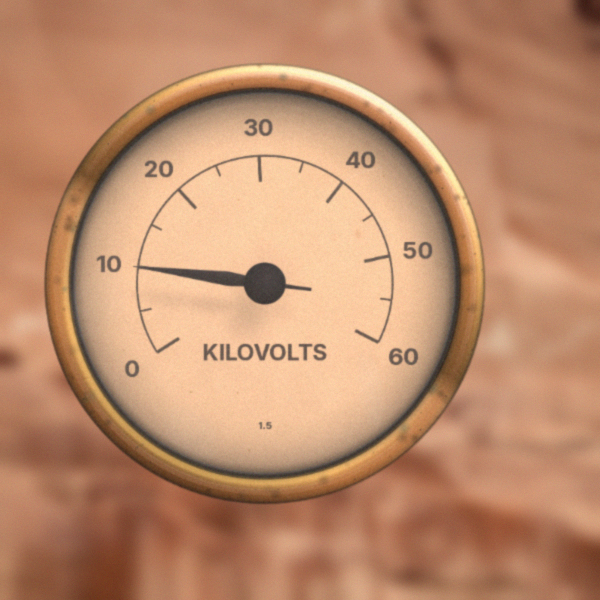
10 kV
